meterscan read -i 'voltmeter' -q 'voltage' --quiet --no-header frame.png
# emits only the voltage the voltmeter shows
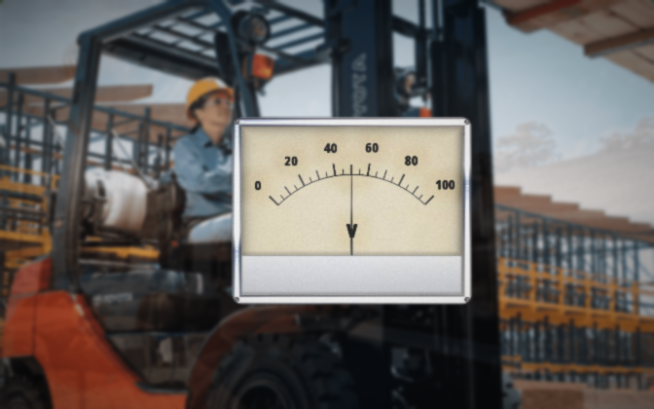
50 V
